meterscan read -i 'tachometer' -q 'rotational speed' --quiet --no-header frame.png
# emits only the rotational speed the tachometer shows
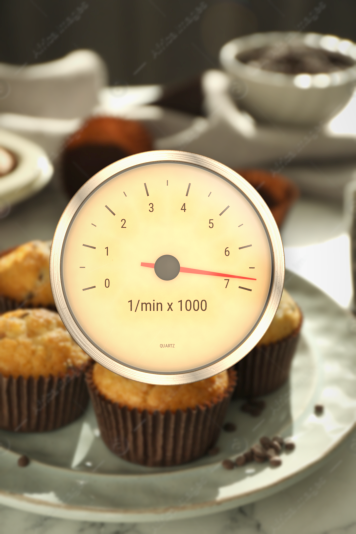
6750 rpm
